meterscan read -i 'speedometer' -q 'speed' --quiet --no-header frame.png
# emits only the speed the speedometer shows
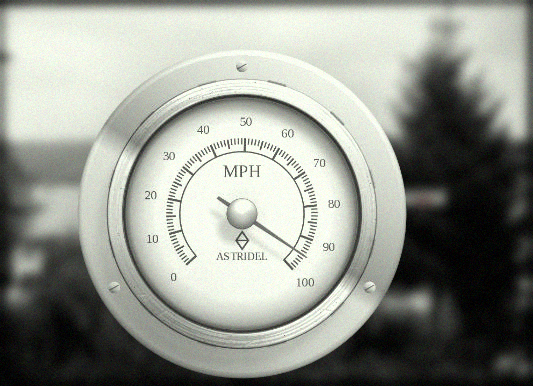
95 mph
